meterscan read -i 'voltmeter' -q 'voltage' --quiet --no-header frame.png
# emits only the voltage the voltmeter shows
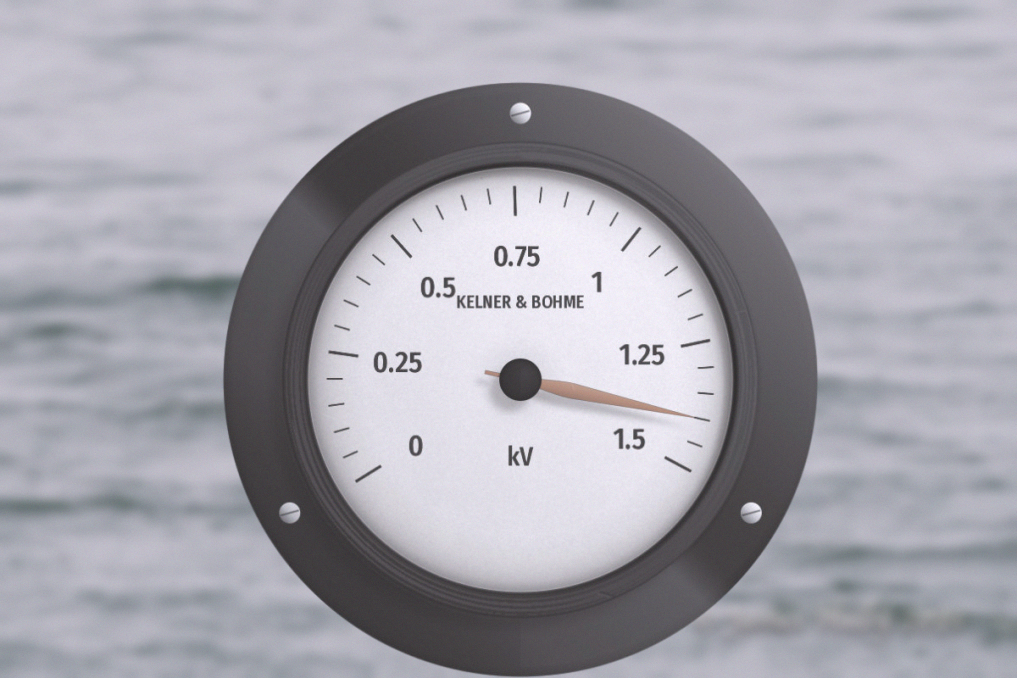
1.4 kV
